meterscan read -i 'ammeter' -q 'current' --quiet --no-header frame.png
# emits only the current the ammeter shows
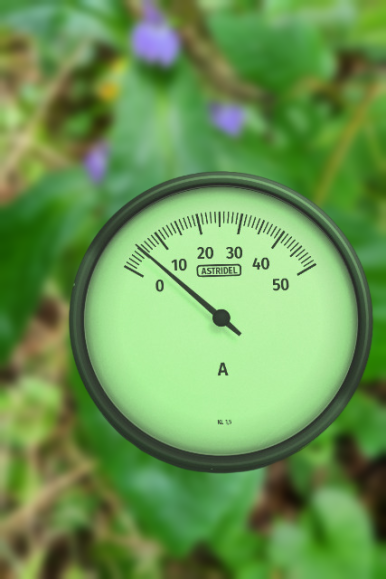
5 A
